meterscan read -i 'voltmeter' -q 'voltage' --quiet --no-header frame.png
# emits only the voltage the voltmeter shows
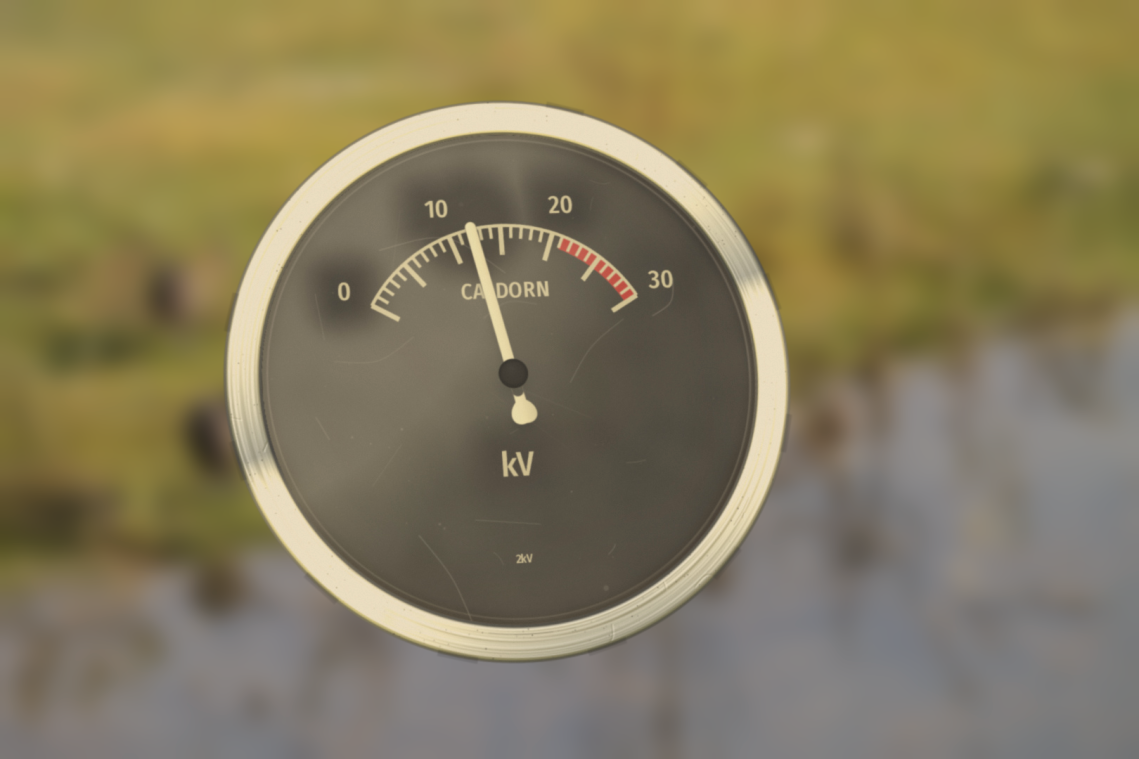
12 kV
